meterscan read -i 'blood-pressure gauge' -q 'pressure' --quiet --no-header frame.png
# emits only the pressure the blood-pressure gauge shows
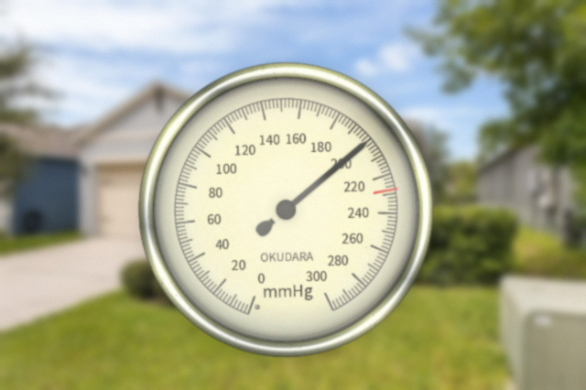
200 mmHg
